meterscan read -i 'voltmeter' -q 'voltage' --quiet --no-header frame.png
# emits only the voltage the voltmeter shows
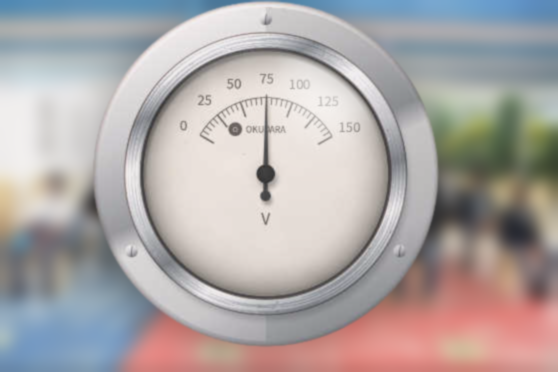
75 V
